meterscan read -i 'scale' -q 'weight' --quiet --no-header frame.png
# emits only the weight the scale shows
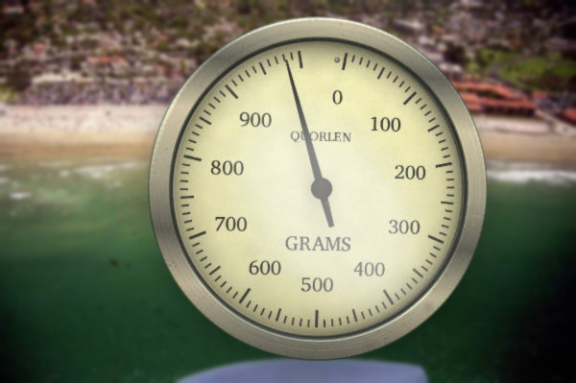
980 g
